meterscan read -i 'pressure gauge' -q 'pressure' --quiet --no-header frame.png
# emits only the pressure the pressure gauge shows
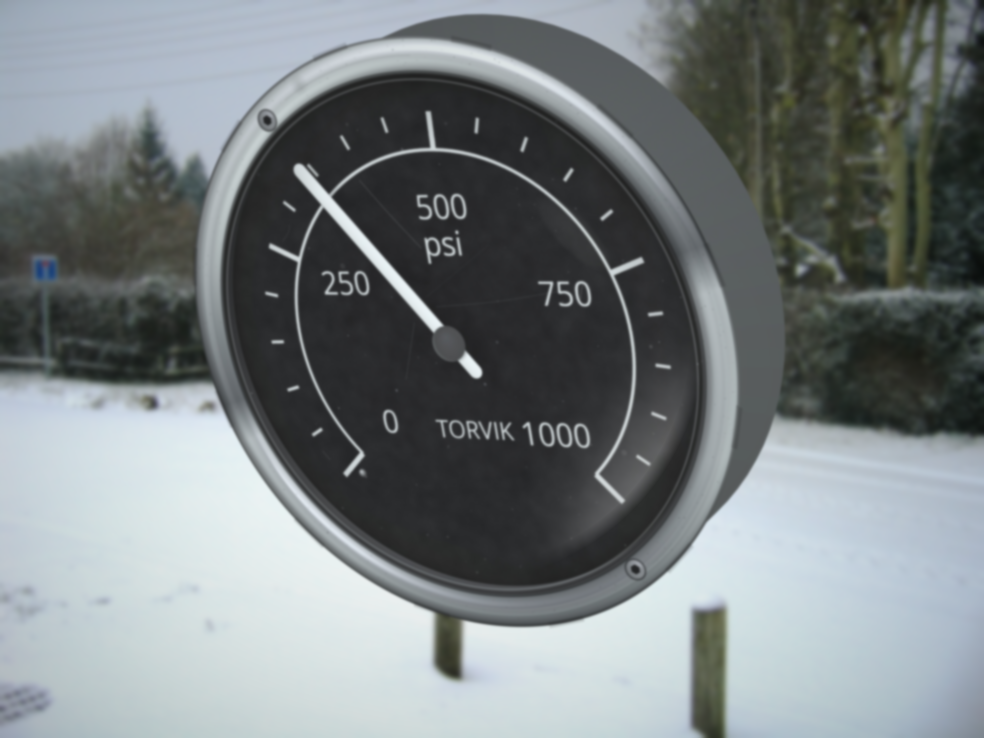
350 psi
